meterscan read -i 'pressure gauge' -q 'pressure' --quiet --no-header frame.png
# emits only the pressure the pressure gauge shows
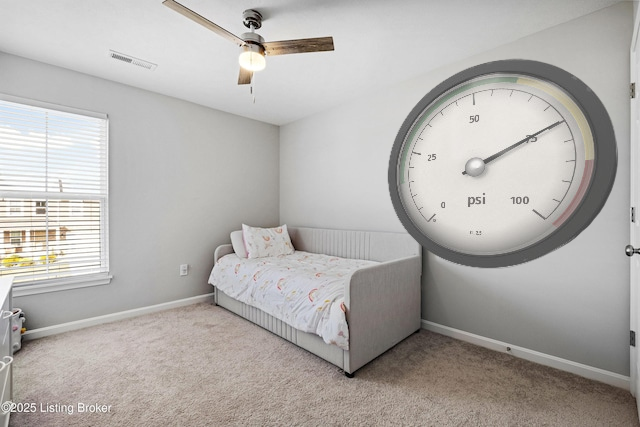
75 psi
